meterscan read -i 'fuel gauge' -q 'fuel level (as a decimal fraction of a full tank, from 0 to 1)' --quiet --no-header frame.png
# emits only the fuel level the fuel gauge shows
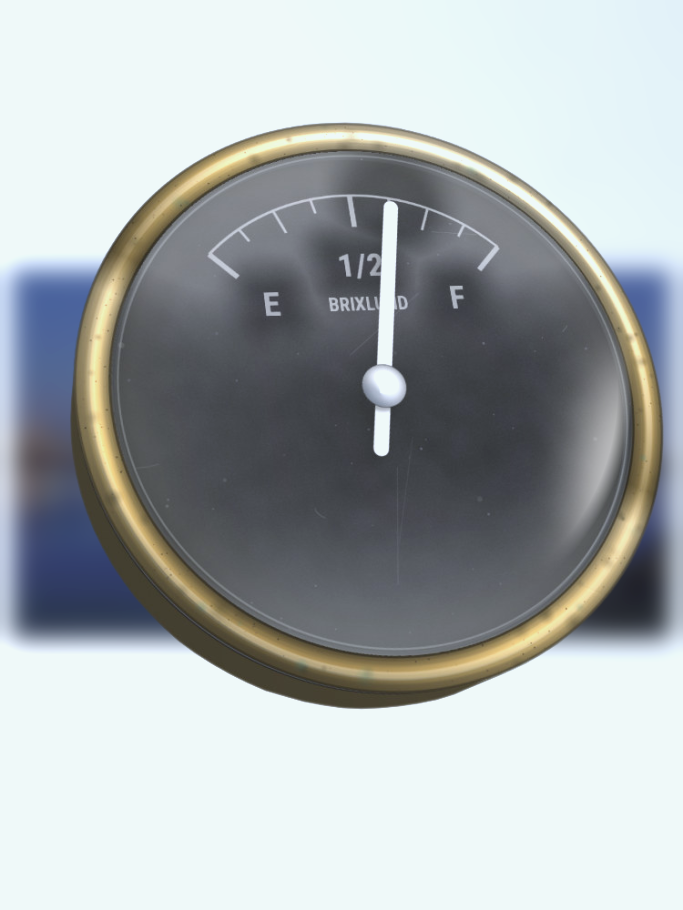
0.625
